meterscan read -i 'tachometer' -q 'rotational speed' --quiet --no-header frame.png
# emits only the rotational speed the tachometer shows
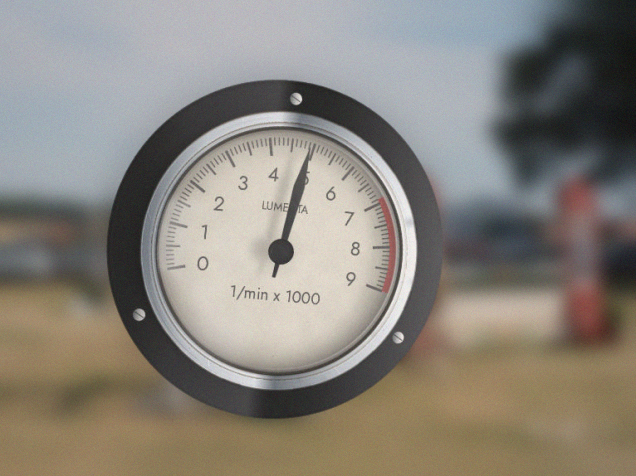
4900 rpm
